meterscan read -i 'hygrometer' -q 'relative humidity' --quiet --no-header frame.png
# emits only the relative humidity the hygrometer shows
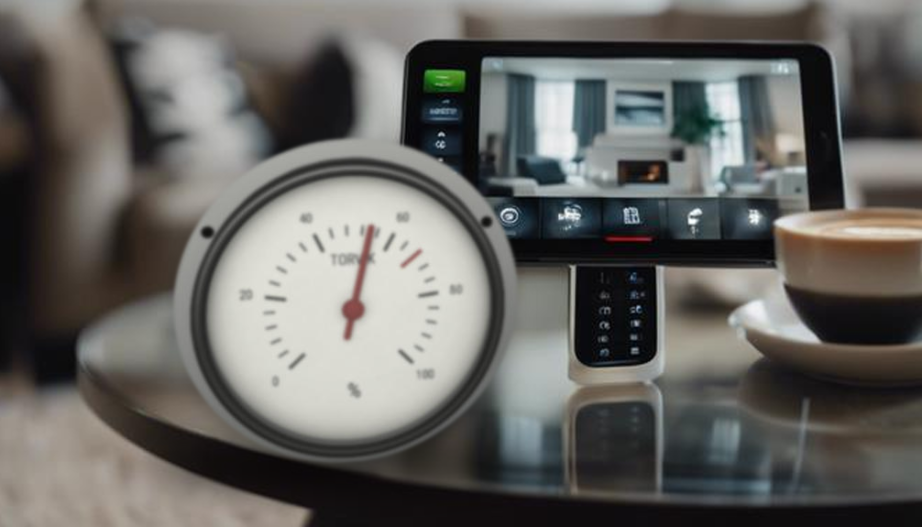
54 %
